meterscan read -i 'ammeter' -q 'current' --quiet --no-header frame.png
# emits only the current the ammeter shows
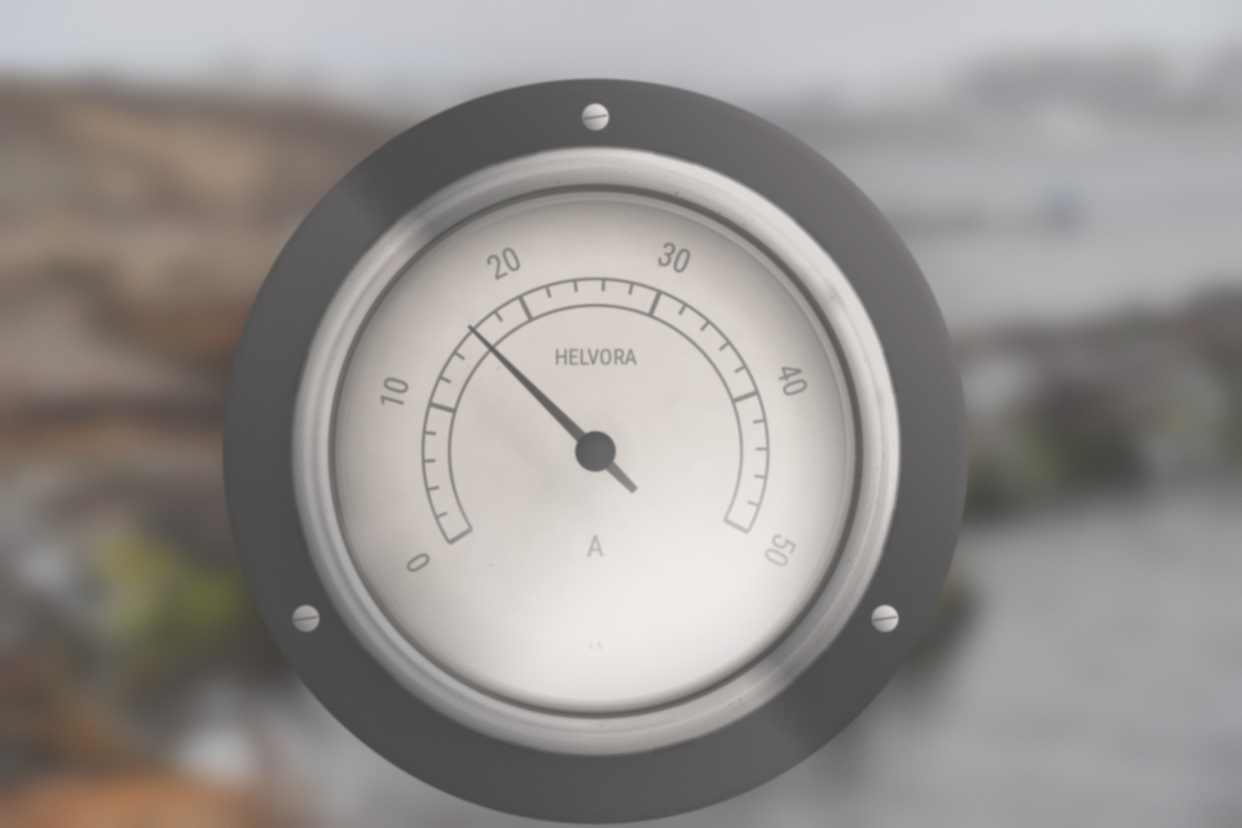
16 A
